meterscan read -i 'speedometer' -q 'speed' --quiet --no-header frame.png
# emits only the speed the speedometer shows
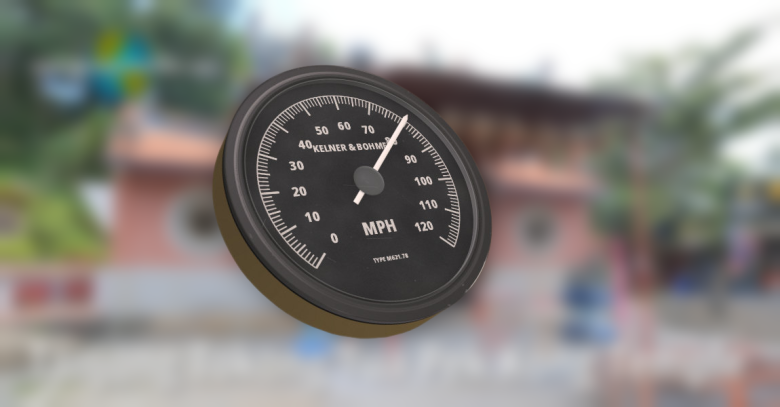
80 mph
